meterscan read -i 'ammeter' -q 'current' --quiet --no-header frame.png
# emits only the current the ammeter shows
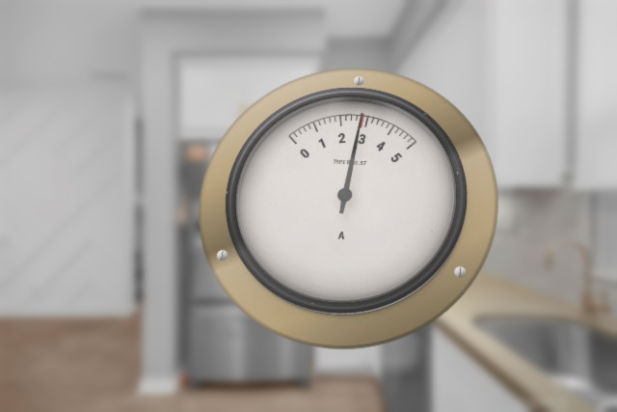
2.8 A
